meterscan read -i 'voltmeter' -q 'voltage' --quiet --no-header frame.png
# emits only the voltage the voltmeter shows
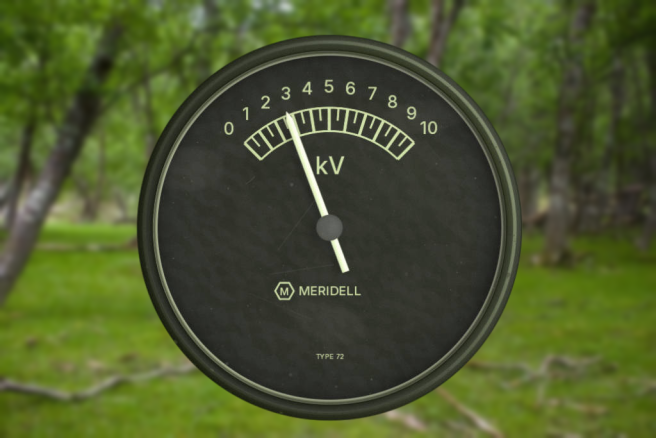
2.75 kV
